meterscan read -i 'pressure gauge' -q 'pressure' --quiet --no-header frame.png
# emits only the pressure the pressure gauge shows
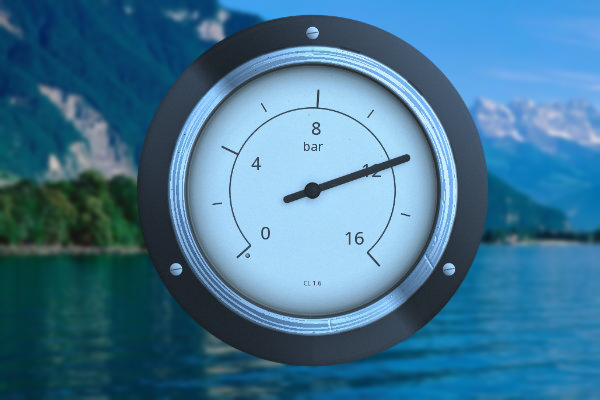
12 bar
